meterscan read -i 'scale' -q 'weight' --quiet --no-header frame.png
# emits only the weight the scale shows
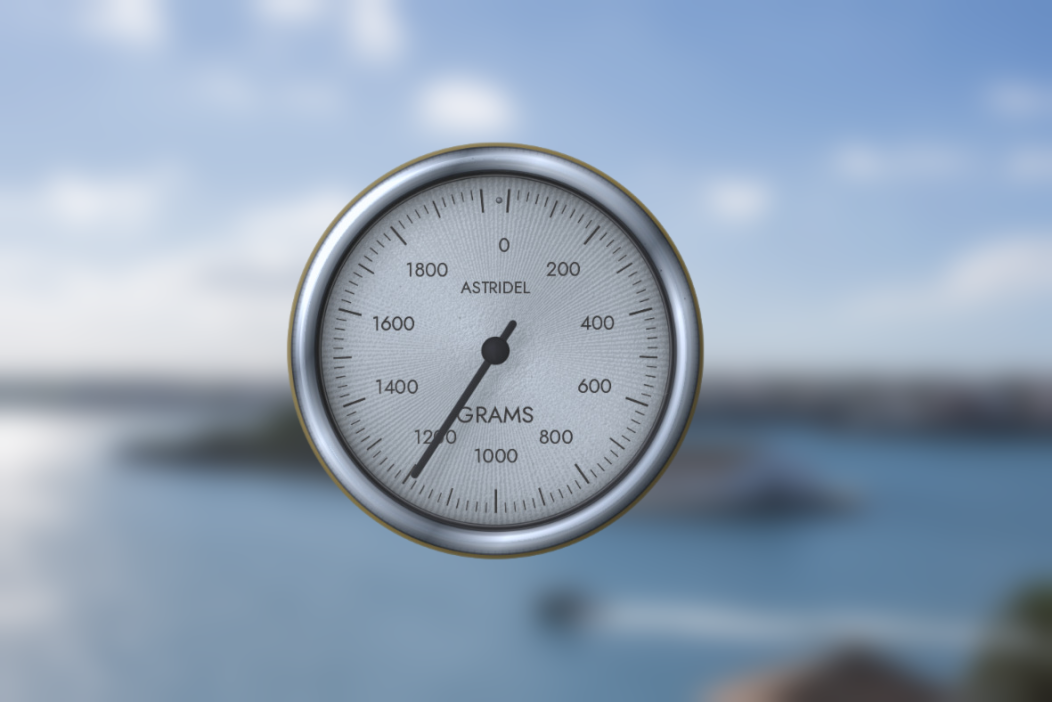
1190 g
